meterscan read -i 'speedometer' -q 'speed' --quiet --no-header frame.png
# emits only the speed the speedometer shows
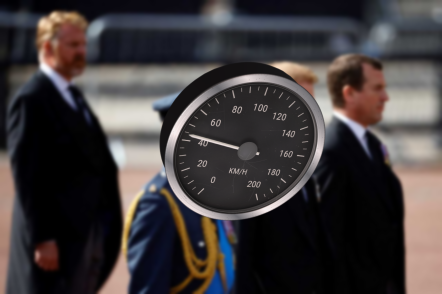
45 km/h
